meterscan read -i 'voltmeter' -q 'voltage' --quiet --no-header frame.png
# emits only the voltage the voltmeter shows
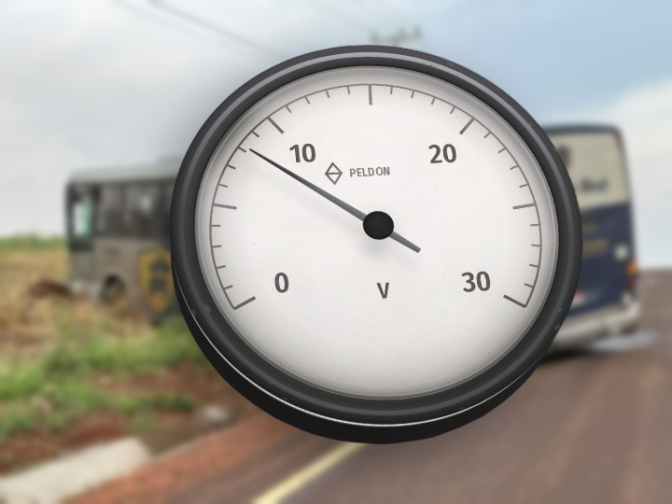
8 V
